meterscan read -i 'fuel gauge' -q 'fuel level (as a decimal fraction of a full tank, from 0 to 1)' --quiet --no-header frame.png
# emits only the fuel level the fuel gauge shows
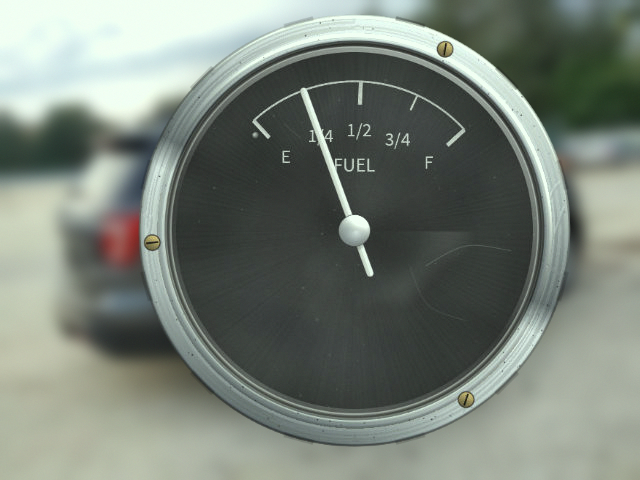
0.25
